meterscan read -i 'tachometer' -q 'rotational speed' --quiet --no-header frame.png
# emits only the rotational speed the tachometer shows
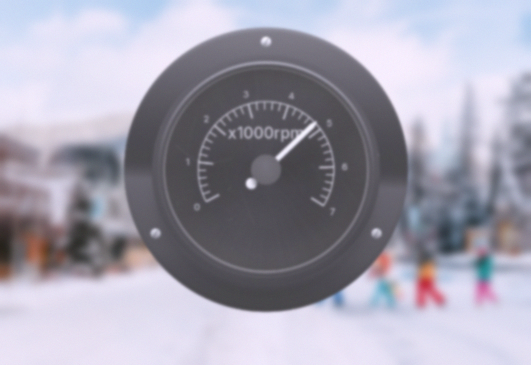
4800 rpm
